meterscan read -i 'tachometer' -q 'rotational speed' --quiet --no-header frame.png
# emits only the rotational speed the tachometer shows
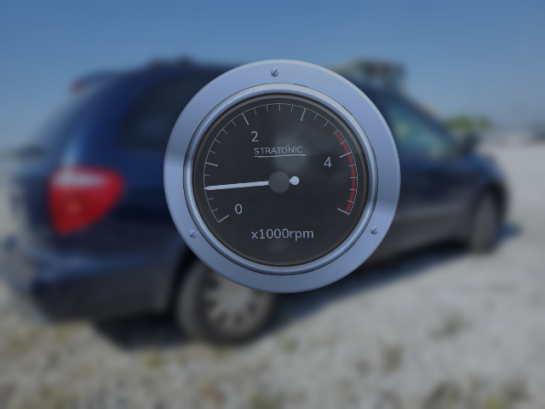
600 rpm
